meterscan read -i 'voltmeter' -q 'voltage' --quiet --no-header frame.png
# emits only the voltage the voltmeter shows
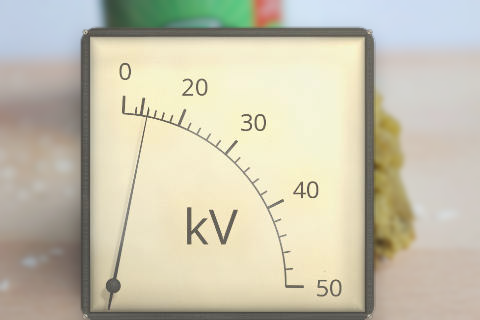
12 kV
